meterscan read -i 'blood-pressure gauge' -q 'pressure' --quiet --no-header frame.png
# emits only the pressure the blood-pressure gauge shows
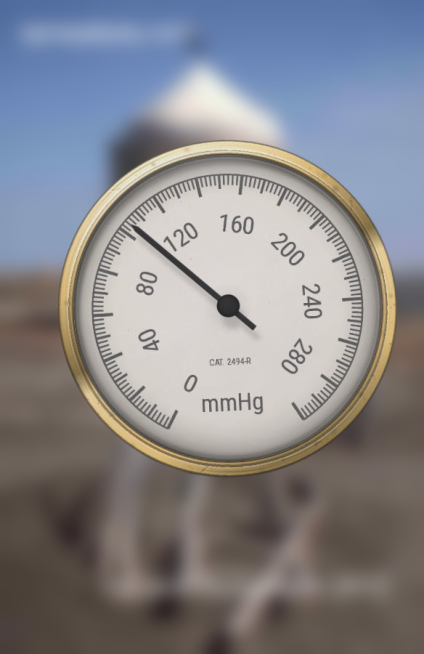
104 mmHg
